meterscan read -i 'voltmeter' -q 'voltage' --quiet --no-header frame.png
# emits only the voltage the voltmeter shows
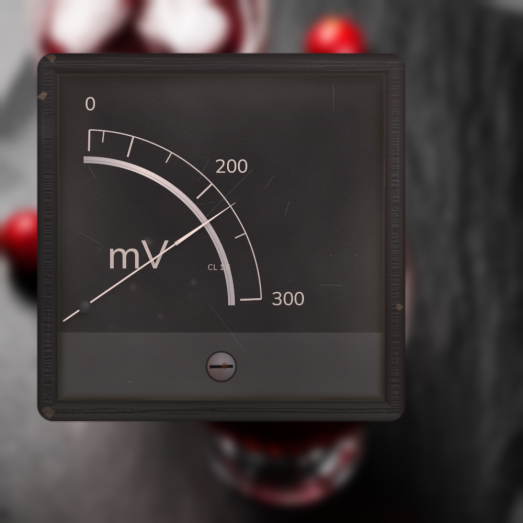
225 mV
